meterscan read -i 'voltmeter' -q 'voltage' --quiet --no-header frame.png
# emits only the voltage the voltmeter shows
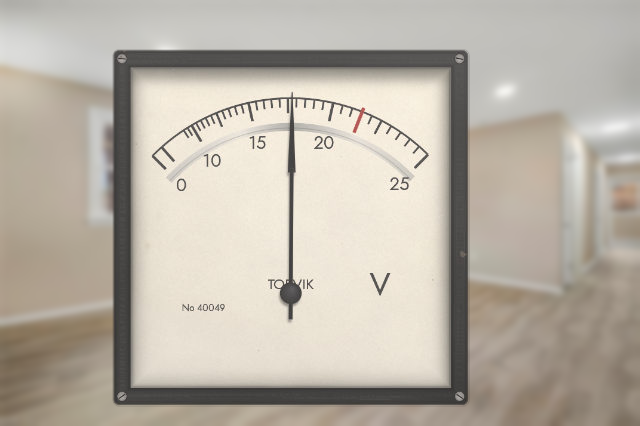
17.75 V
